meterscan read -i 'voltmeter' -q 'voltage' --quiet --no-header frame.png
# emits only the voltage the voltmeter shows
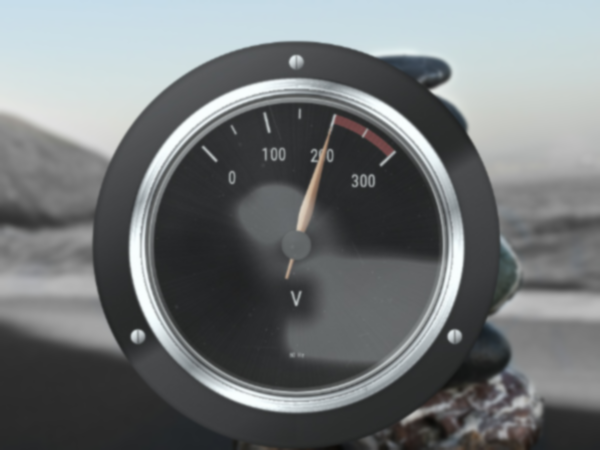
200 V
